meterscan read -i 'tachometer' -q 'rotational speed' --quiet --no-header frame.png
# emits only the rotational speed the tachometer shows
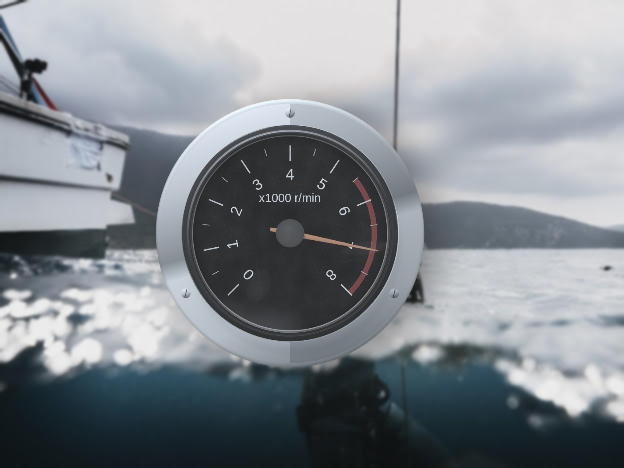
7000 rpm
